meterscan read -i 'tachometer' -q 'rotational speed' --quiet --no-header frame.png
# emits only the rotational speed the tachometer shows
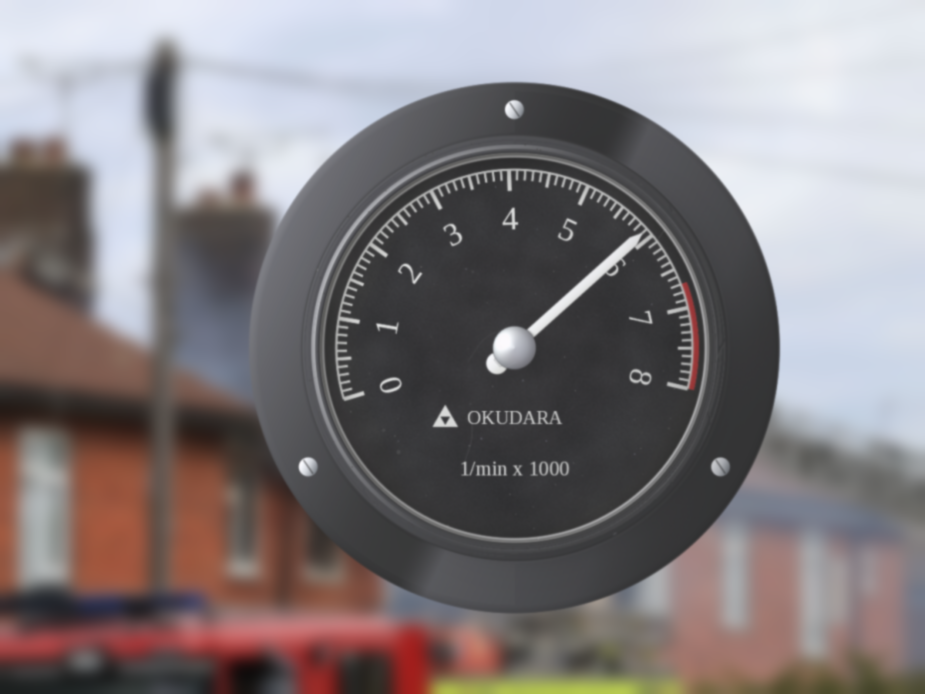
5900 rpm
